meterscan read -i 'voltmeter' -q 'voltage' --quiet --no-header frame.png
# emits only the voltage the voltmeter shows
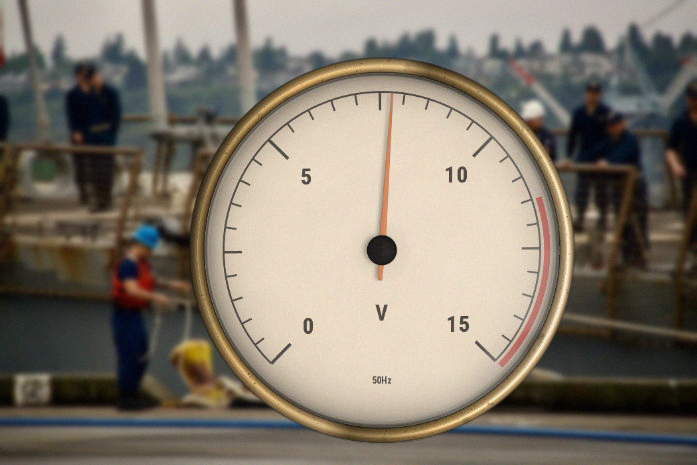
7.75 V
